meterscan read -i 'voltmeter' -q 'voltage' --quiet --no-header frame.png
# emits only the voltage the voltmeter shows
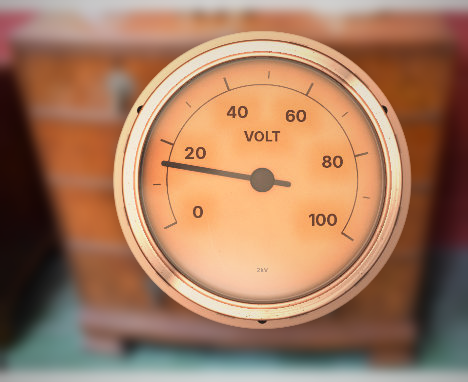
15 V
